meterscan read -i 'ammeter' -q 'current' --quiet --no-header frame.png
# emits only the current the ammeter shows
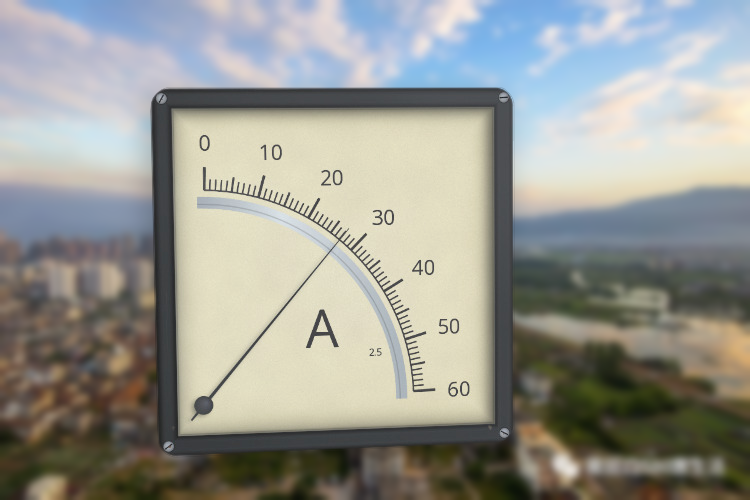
27 A
